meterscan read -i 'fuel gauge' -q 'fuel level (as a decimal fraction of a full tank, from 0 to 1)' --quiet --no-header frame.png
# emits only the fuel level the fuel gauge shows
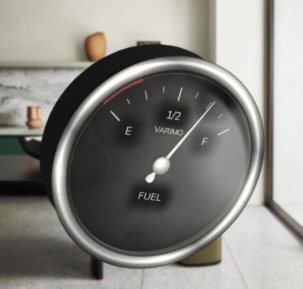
0.75
